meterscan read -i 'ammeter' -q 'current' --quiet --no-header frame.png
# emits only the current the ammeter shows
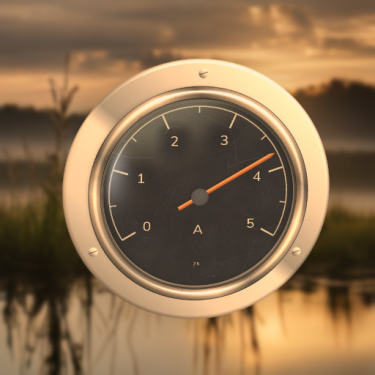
3.75 A
